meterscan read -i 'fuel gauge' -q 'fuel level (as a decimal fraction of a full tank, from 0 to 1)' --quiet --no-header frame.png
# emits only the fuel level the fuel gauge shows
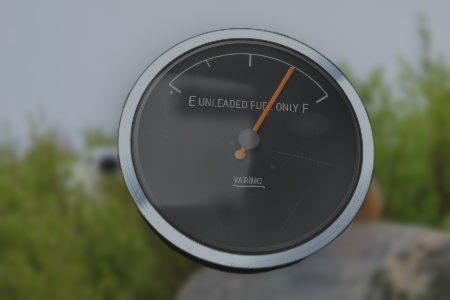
0.75
